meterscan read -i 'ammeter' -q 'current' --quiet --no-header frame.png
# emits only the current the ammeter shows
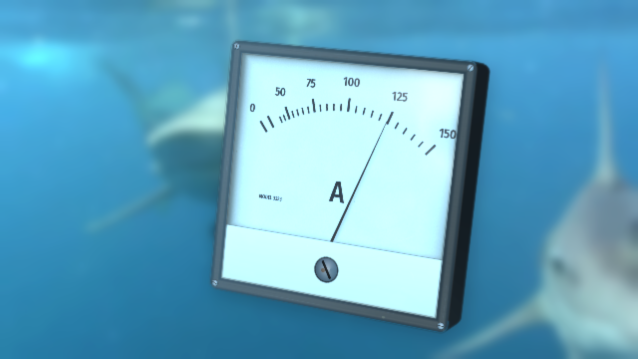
125 A
